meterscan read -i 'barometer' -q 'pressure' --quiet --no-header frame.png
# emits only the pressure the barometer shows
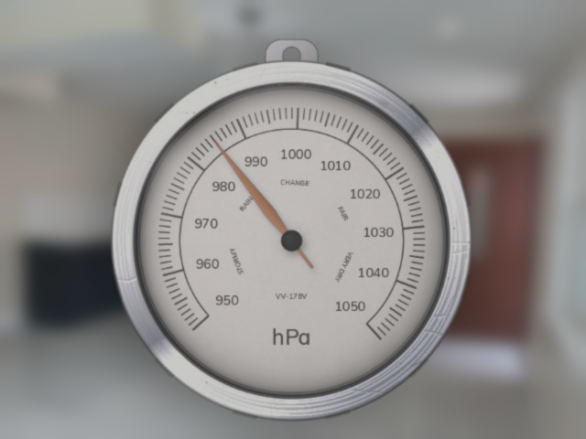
985 hPa
